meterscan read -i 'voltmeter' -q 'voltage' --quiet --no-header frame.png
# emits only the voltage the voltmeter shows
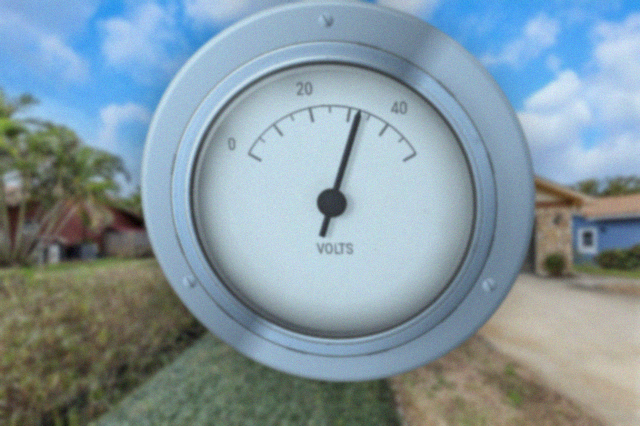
32.5 V
